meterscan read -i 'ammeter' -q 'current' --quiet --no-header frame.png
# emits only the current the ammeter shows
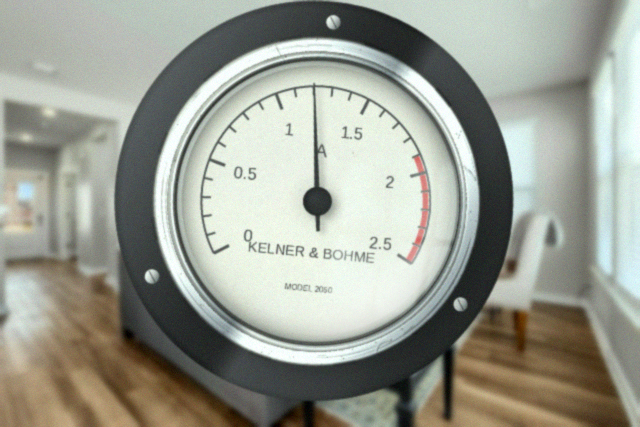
1.2 A
